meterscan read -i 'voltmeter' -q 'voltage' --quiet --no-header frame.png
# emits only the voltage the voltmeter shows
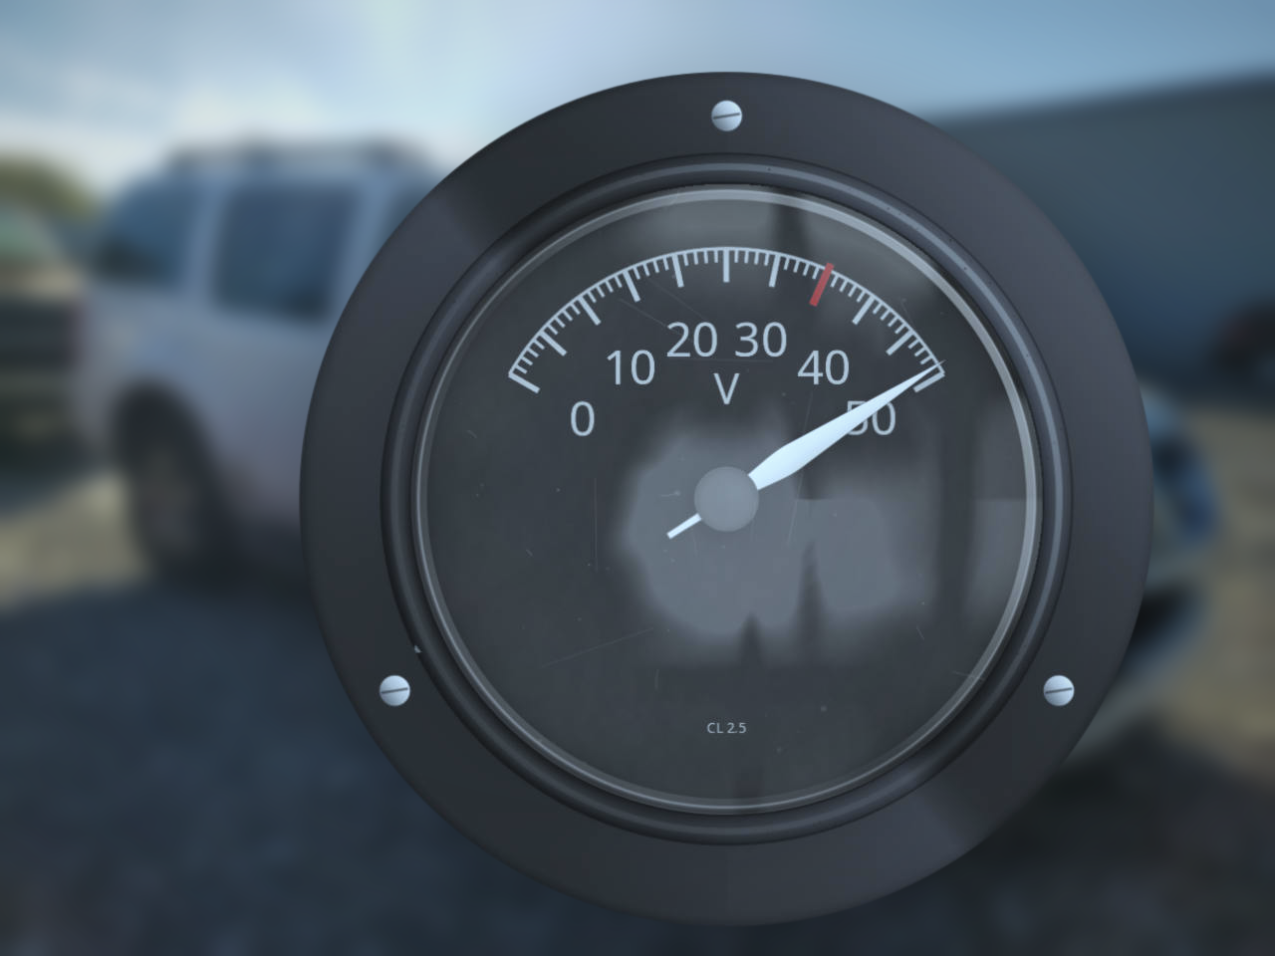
49 V
